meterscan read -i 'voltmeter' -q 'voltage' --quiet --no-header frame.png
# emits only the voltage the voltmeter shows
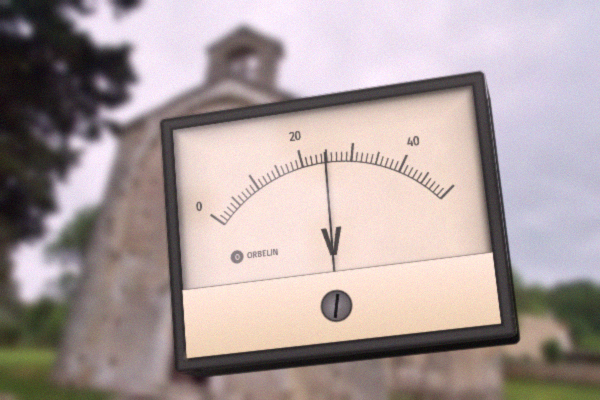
25 V
